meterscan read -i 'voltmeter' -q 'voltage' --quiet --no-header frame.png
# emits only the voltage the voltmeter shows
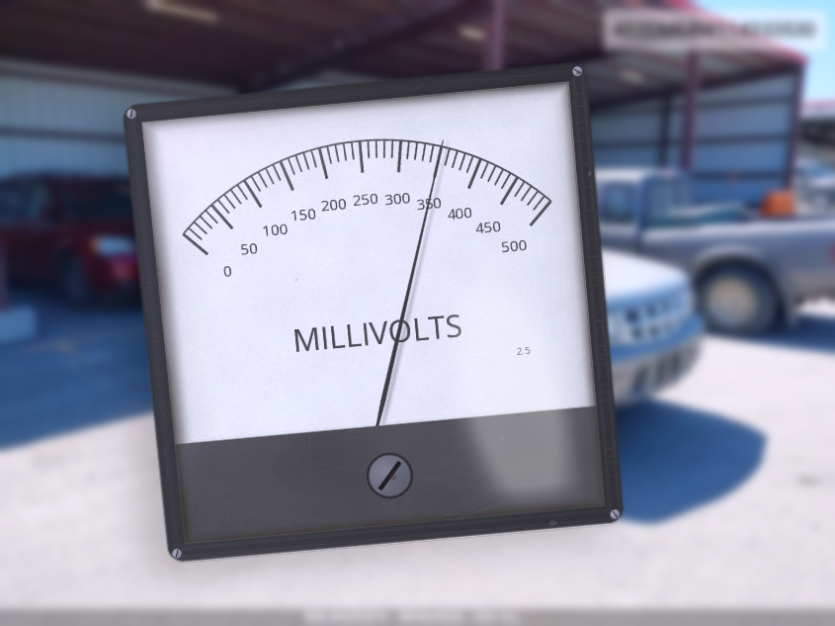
350 mV
